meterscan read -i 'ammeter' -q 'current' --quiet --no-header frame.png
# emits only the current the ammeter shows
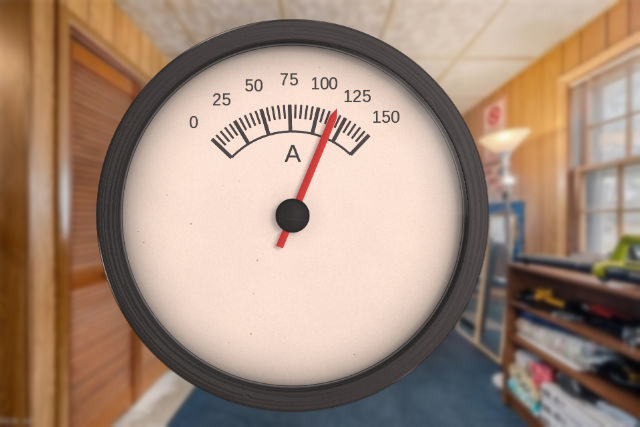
115 A
